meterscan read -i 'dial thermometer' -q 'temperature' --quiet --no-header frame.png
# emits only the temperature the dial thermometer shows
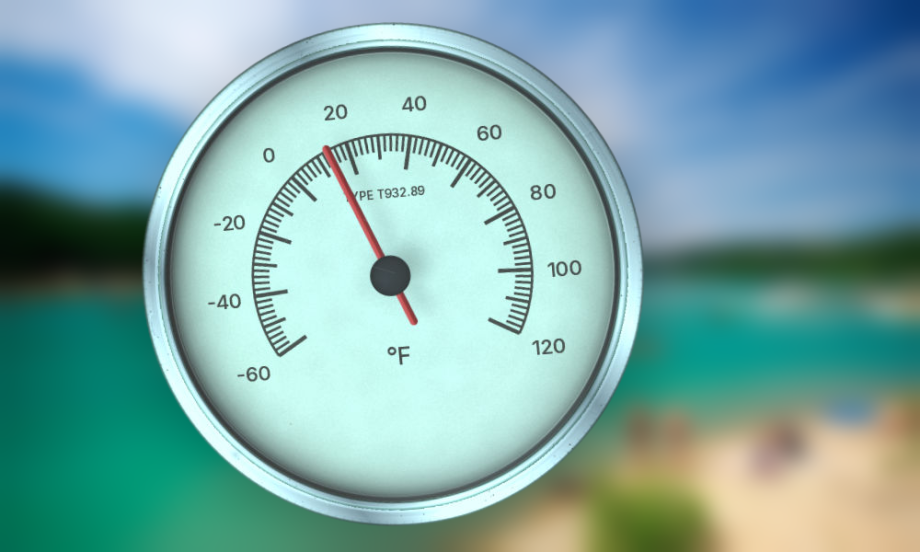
14 °F
